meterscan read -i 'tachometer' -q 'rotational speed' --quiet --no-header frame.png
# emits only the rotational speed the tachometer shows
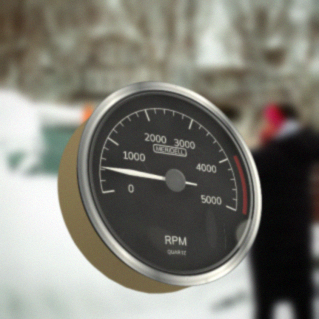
400 rpm
